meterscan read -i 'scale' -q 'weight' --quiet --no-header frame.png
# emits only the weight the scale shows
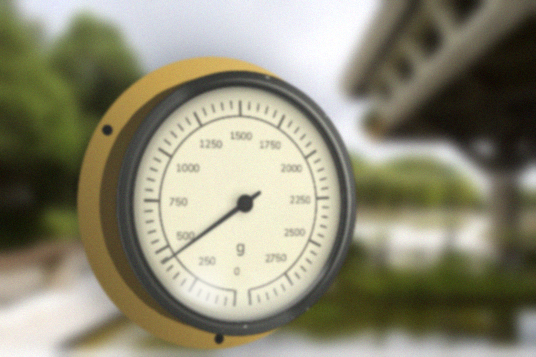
450 g
